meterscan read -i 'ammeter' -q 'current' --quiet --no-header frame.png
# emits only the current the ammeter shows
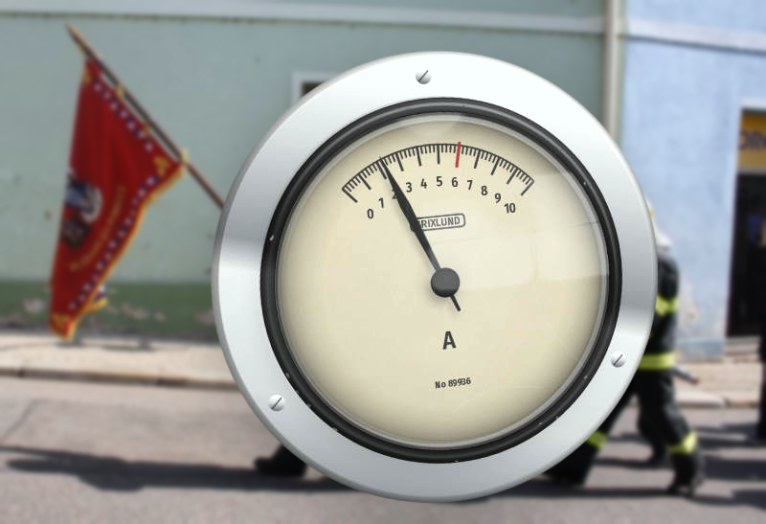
2.2 A
